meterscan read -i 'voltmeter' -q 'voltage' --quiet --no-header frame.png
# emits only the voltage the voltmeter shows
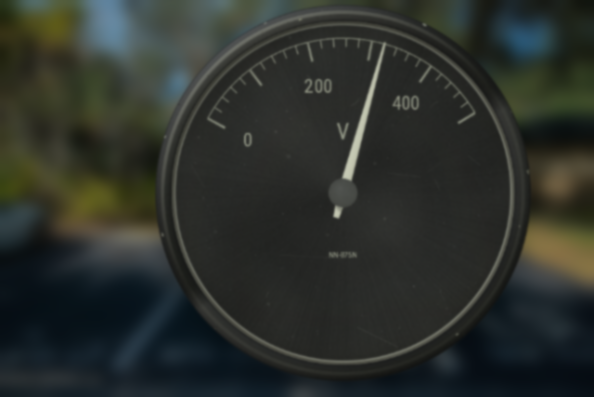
320 V
